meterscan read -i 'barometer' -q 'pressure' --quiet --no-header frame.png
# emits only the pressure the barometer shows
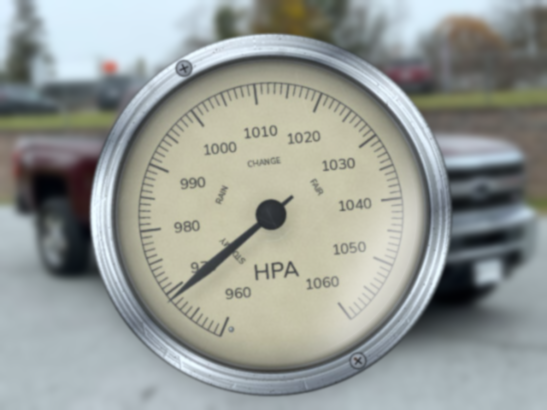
969 hPa
